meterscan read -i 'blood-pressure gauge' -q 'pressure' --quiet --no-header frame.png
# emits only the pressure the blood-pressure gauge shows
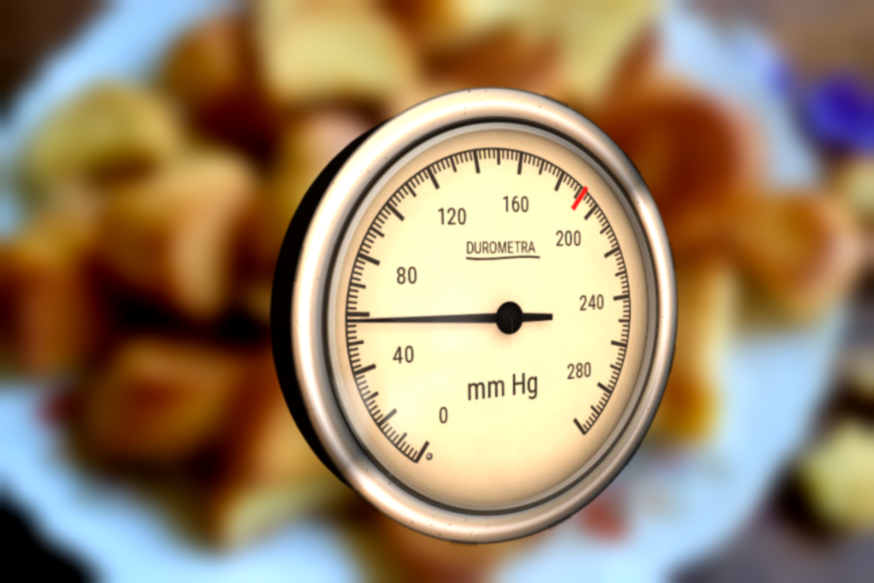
58 mmHg
